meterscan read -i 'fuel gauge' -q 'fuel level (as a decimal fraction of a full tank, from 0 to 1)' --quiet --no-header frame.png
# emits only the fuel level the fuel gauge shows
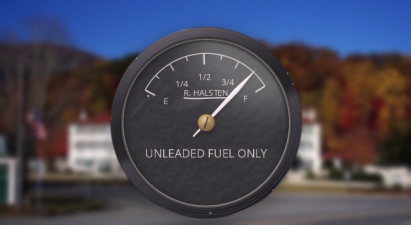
0.875
